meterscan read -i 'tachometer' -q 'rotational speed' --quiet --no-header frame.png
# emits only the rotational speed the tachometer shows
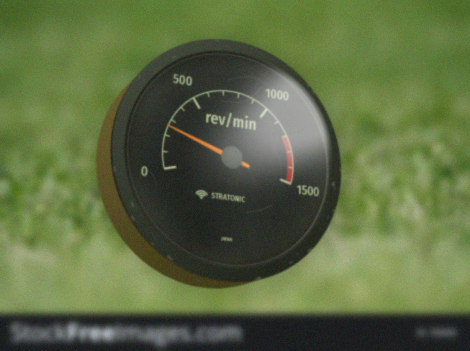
250 rpm
